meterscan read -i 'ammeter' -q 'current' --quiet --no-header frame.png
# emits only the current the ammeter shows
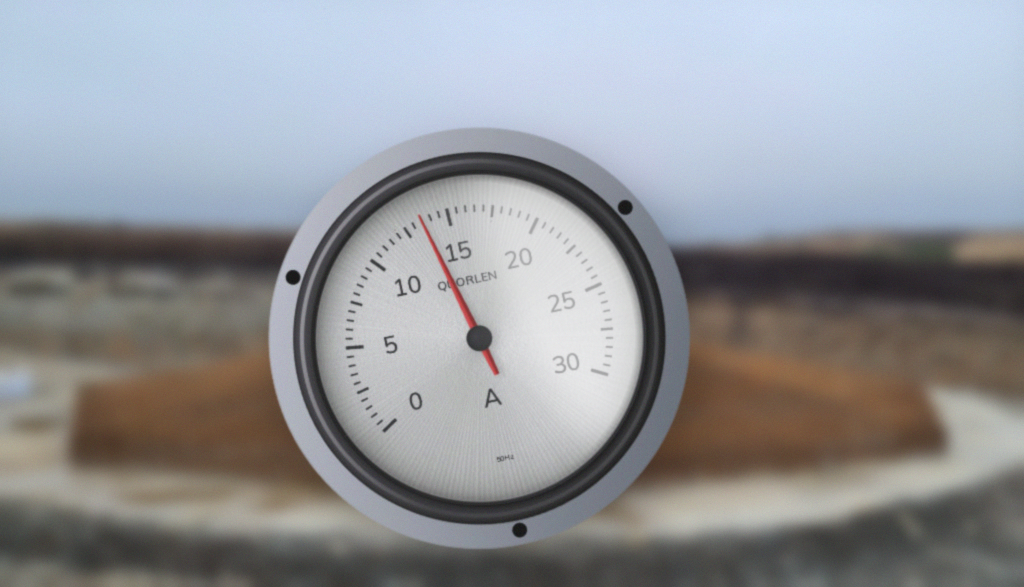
13.5 A
